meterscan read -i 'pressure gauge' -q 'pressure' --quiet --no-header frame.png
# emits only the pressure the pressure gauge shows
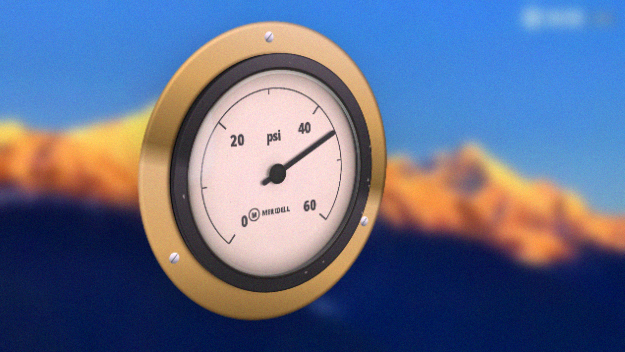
45 psi
